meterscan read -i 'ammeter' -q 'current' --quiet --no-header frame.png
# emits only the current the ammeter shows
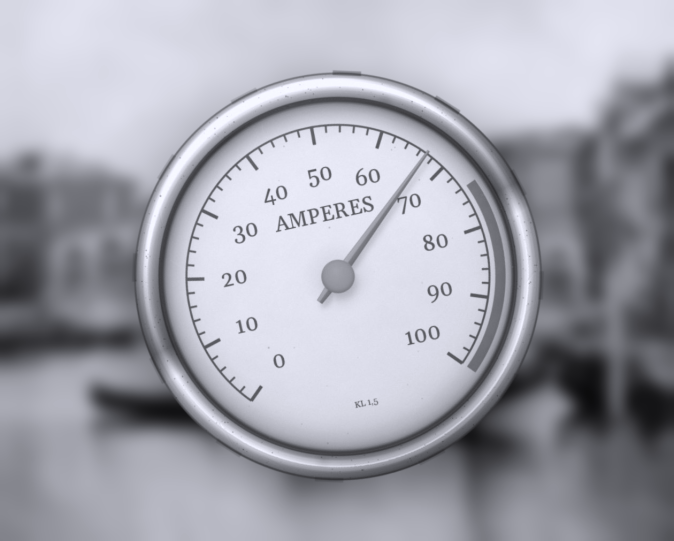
67 A
